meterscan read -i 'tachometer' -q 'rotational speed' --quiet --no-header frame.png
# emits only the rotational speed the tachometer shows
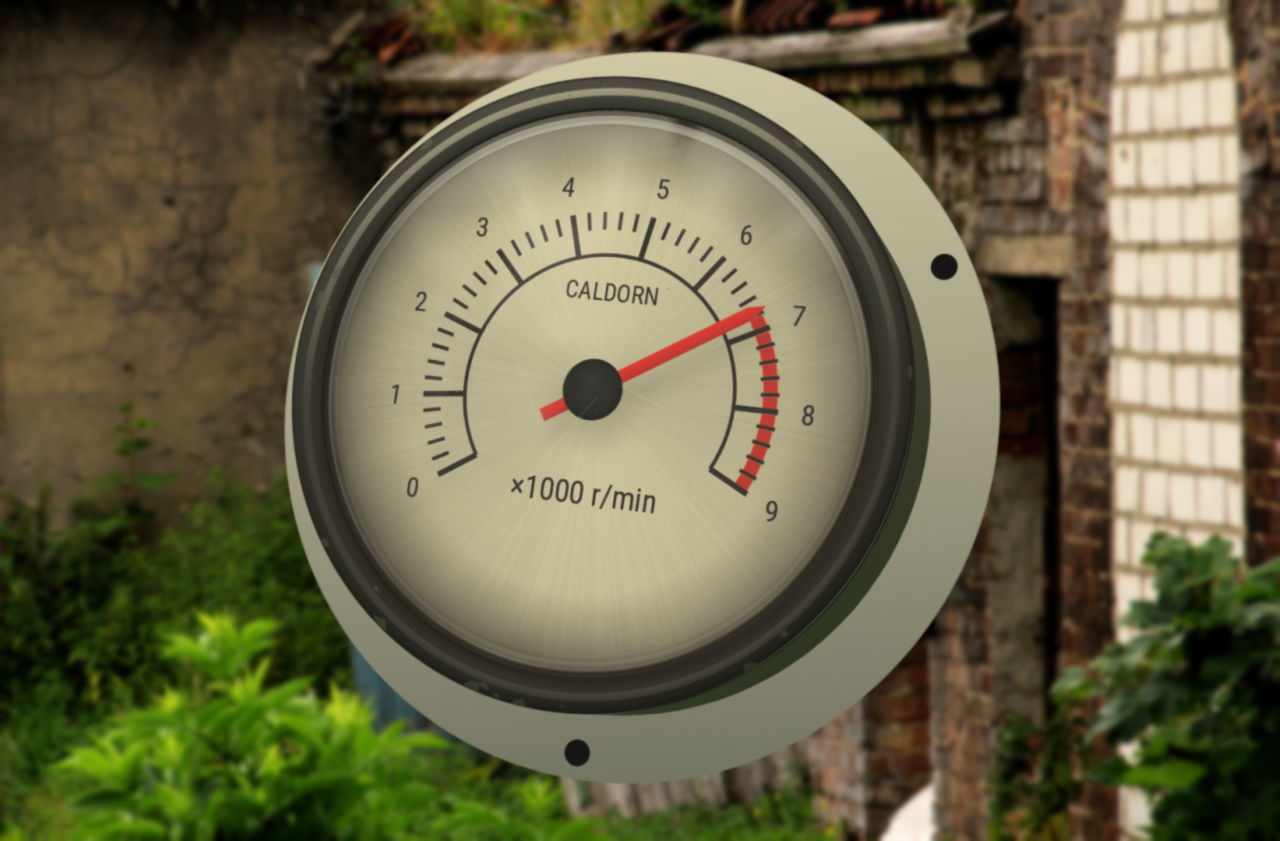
6800 rpm
